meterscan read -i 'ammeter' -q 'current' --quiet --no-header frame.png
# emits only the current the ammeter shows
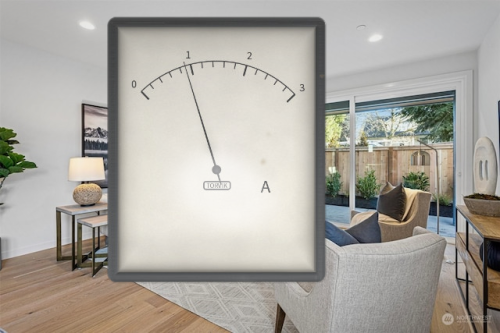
0.9 A
